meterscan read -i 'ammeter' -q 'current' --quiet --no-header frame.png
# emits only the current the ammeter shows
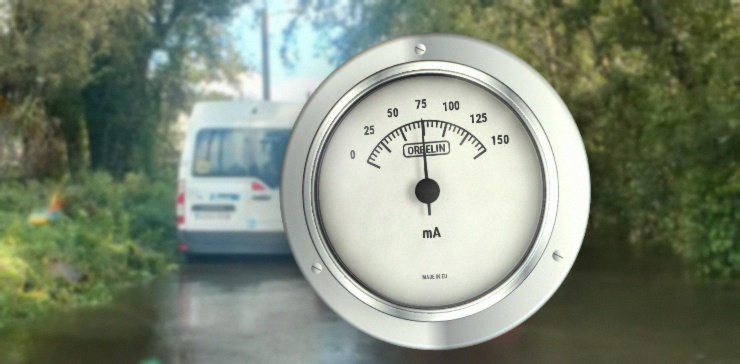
75 mA
